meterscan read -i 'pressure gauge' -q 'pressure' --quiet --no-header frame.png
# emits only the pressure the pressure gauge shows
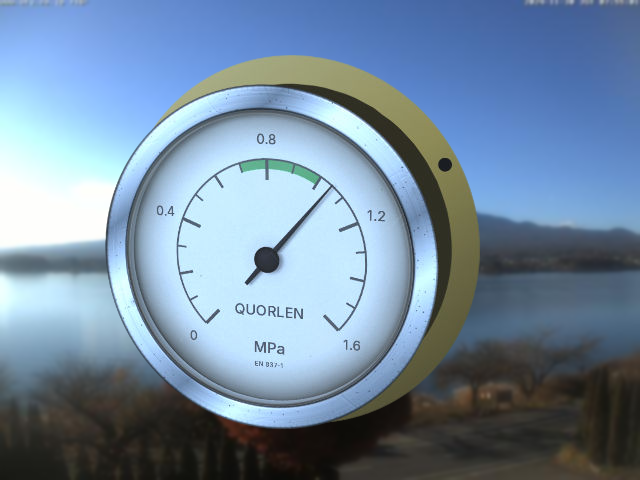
1.05 MPa
